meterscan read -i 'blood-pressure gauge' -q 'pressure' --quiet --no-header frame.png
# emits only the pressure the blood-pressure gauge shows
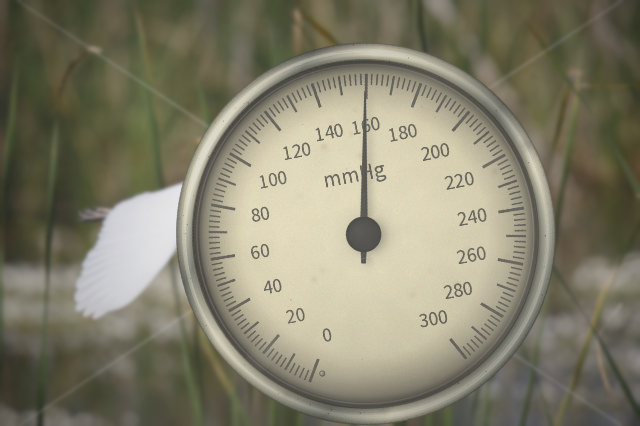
160 mmHg
